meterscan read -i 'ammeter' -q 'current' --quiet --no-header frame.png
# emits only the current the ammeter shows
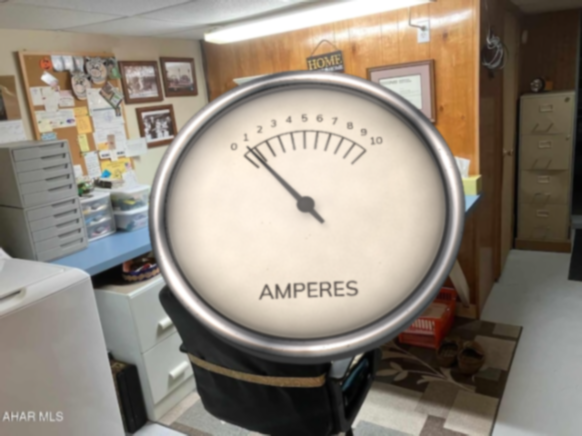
0.5 A
